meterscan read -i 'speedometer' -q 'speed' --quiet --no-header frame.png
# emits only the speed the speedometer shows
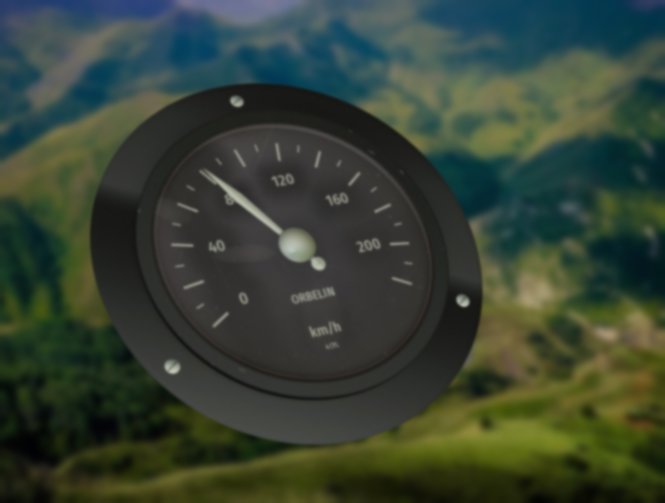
80 km/h
